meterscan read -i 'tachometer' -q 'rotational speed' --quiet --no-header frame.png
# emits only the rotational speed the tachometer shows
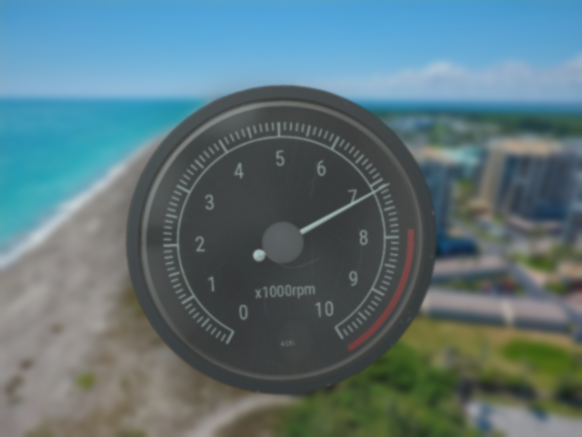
7100 rpm
